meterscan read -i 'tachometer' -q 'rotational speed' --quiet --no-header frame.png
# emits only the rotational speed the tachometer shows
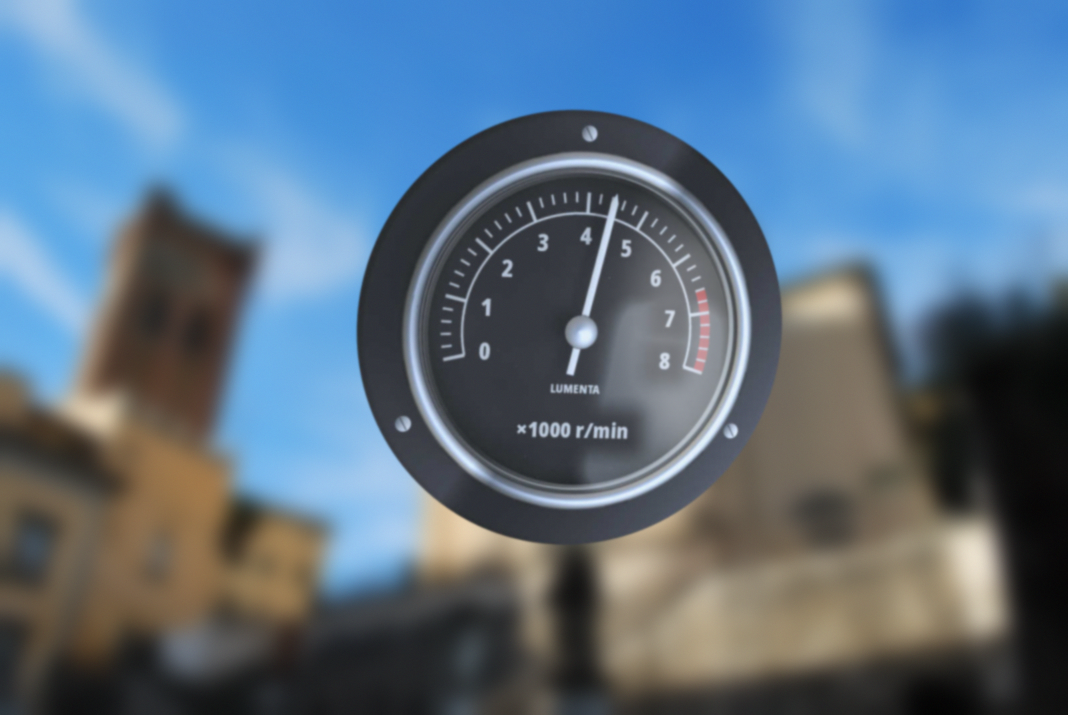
4400 rpm
